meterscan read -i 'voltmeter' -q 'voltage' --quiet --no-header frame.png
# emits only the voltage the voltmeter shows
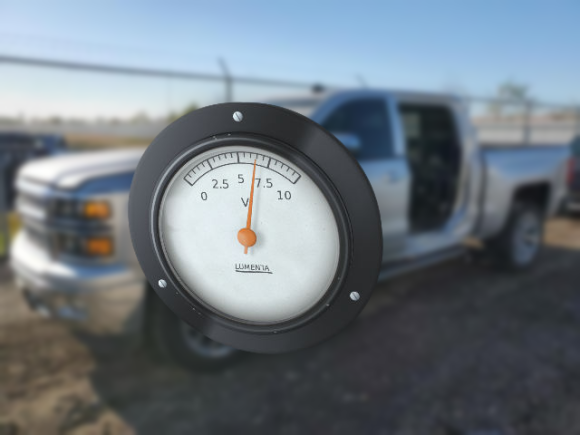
6.5 V
